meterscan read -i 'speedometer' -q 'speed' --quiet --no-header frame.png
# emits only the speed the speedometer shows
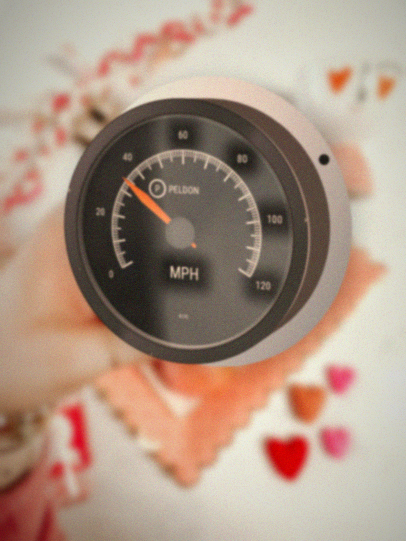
35 mph
